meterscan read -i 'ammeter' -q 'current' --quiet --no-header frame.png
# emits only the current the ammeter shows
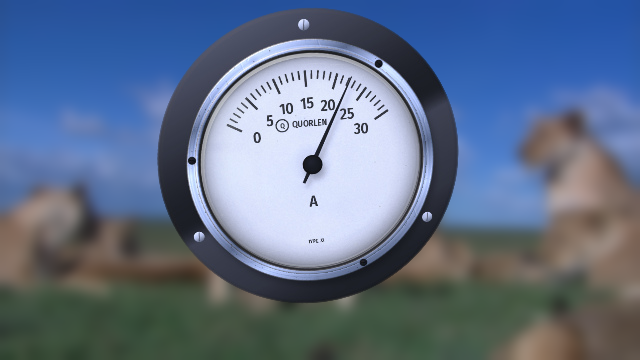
22 A
